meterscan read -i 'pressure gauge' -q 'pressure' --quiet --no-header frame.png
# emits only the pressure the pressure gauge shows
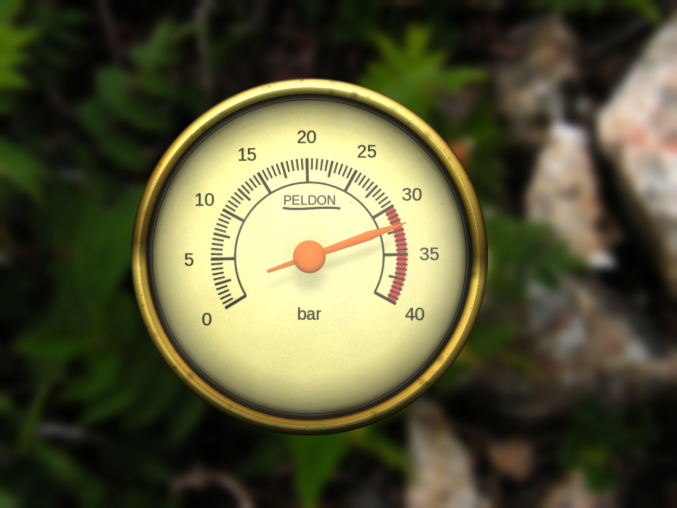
32 bar
